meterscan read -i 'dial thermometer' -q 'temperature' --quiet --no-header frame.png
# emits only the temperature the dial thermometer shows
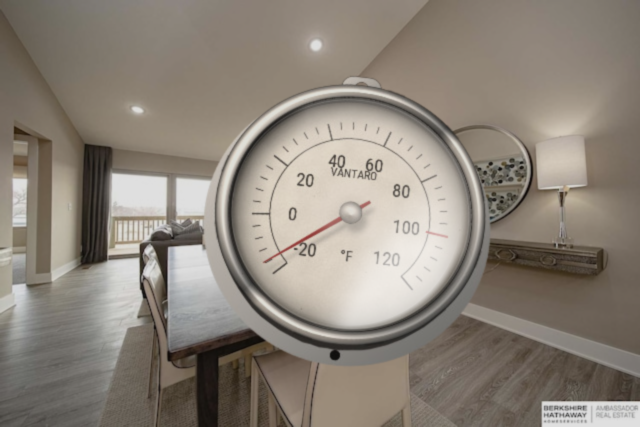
-16 °F
